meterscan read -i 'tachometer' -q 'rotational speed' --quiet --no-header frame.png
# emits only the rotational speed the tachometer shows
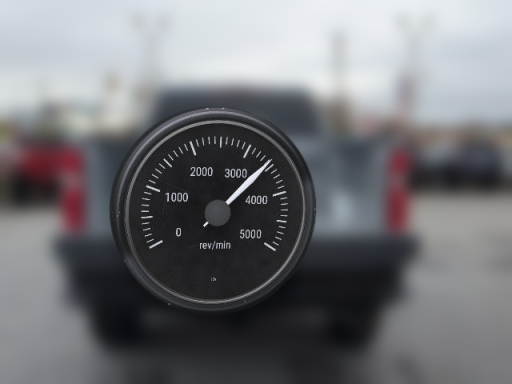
3400 rpm
